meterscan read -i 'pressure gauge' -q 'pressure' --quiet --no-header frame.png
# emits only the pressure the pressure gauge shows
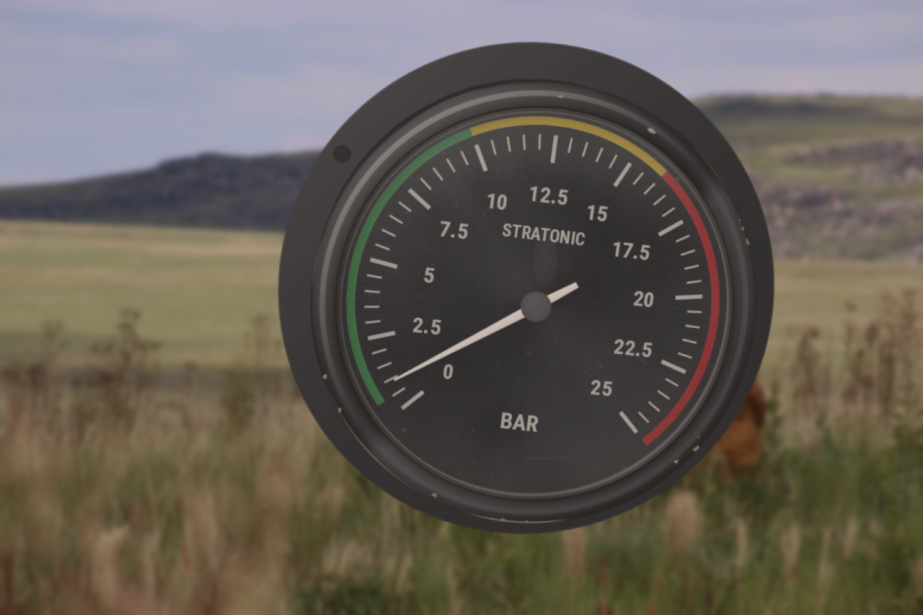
1 bar
